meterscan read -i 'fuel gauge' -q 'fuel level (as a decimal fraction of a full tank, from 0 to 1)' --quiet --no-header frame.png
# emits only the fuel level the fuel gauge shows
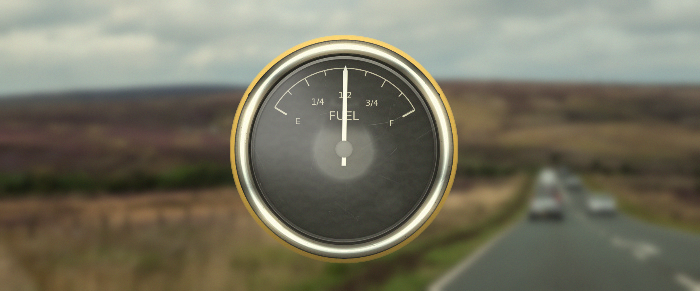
0.5
